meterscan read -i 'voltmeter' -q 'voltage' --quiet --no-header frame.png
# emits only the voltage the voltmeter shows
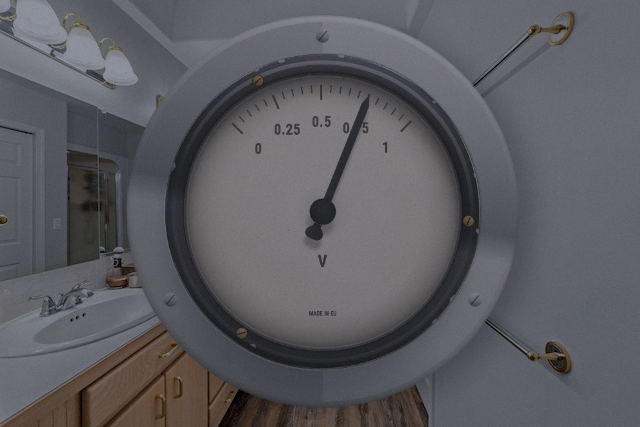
0.75 V
